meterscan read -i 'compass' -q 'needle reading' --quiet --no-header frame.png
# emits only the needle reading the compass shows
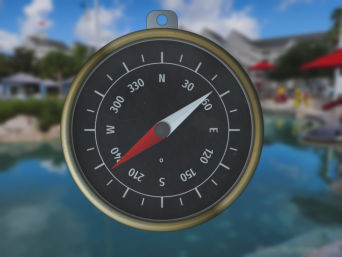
232.5 °
